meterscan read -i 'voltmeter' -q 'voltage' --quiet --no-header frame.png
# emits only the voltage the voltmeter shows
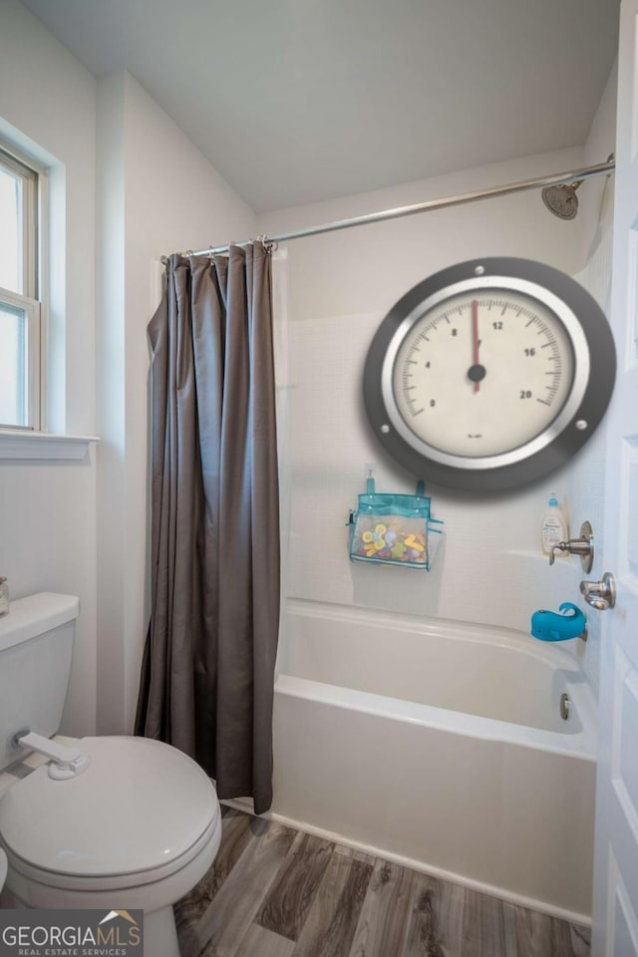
10 V
